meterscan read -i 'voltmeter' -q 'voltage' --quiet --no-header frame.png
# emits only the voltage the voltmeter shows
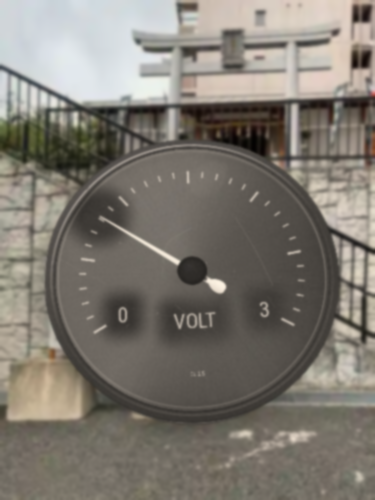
0.8 V
